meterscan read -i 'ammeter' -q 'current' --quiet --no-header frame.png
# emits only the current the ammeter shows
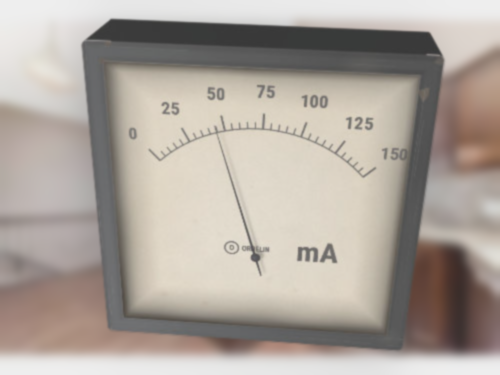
45 mA
